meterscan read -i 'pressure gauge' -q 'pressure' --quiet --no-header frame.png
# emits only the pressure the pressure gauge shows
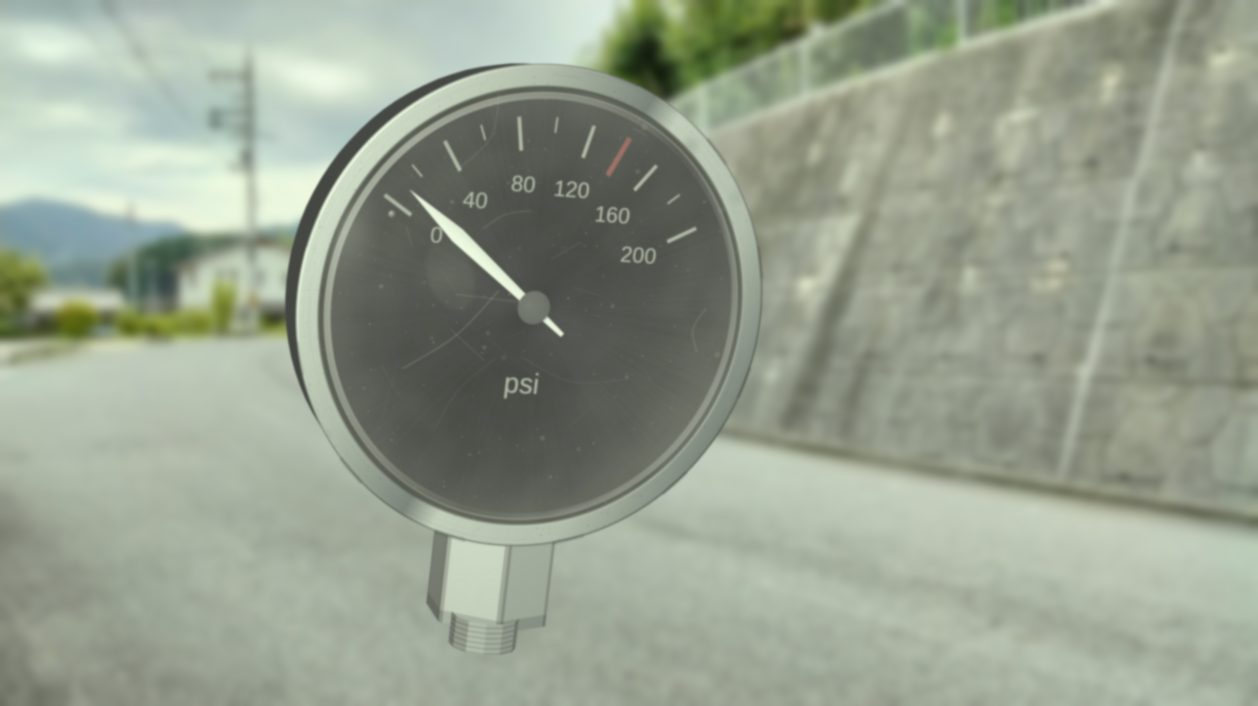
10 psi
